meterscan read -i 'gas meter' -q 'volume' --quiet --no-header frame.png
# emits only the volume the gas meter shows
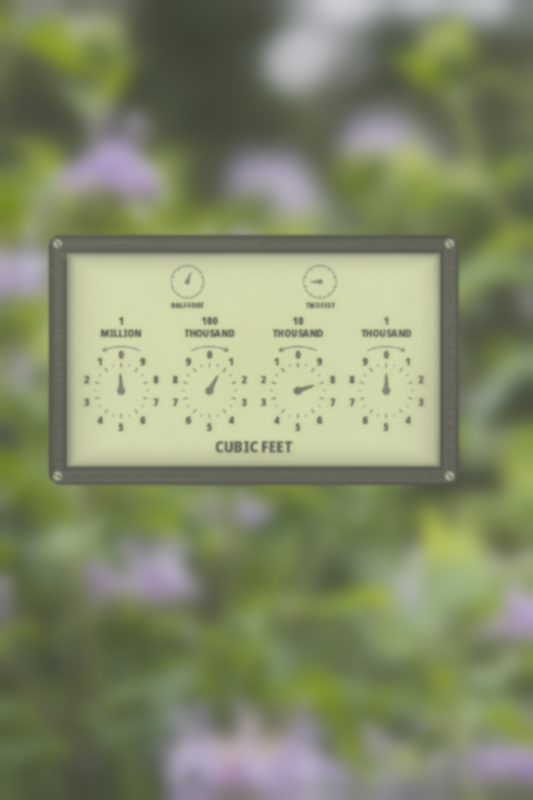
8000 ft³
